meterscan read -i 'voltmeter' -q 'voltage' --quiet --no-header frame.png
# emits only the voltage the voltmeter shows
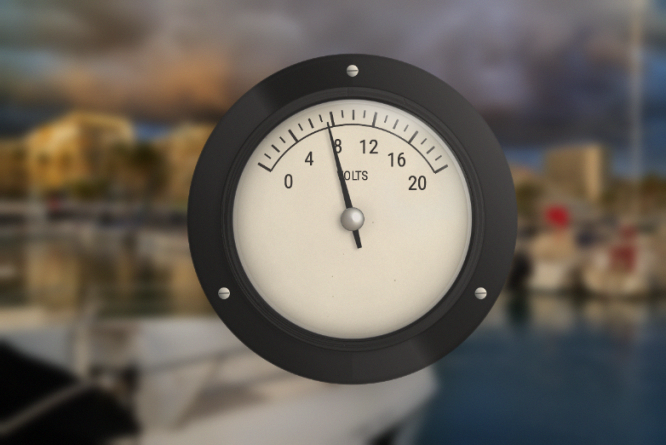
7.5 V
